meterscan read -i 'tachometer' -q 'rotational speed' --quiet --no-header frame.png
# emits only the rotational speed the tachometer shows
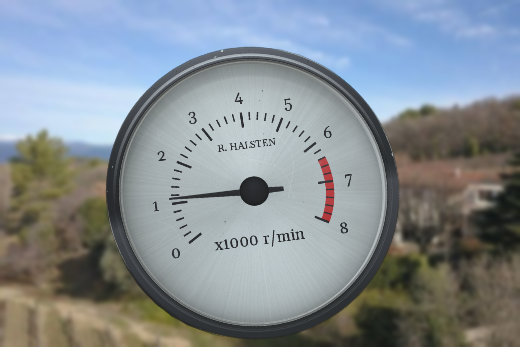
1100 rpm
